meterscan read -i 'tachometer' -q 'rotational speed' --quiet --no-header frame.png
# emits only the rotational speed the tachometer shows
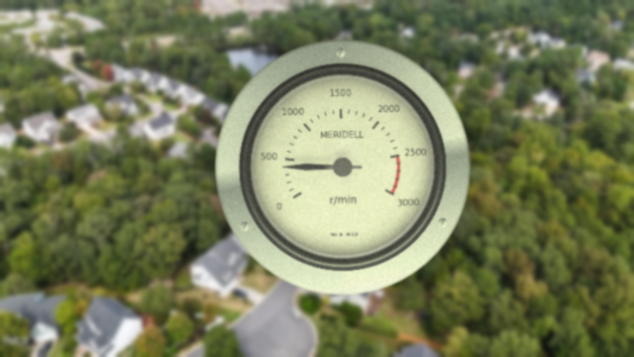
400 rpm
